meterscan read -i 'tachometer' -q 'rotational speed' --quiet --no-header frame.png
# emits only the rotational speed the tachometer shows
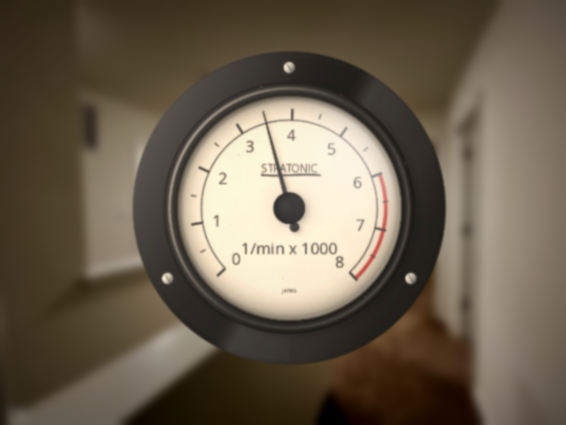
3500 rpm
